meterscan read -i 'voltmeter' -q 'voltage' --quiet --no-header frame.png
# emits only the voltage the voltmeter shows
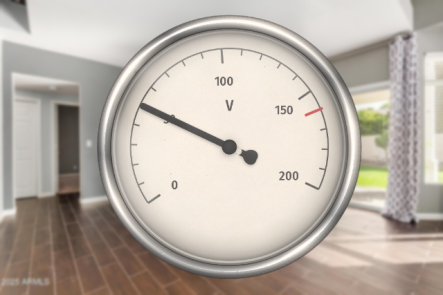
50 V
